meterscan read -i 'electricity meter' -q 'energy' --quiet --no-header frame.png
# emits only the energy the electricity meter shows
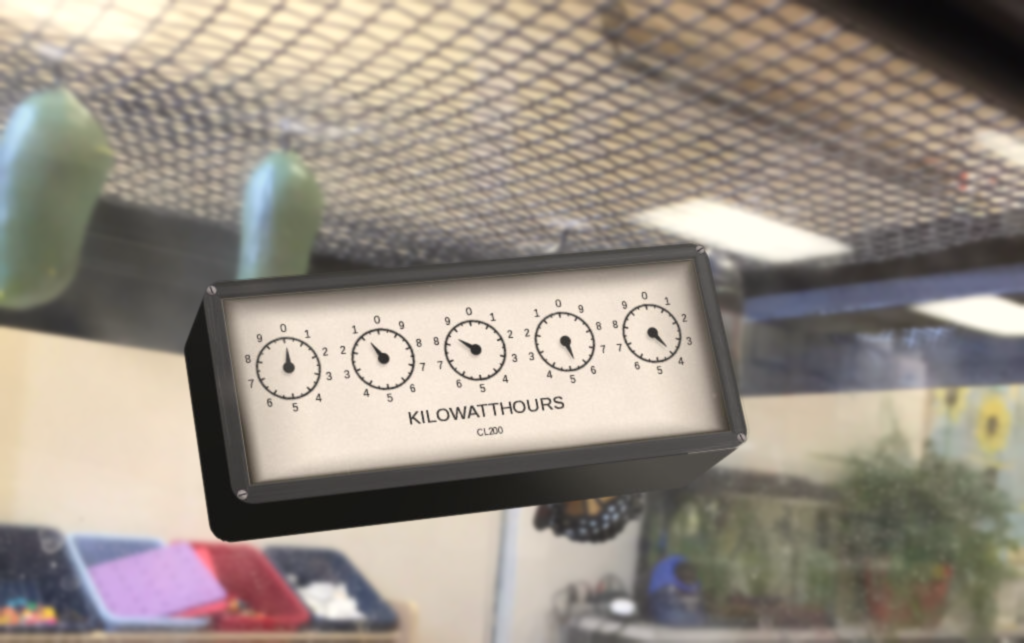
854 kWh
